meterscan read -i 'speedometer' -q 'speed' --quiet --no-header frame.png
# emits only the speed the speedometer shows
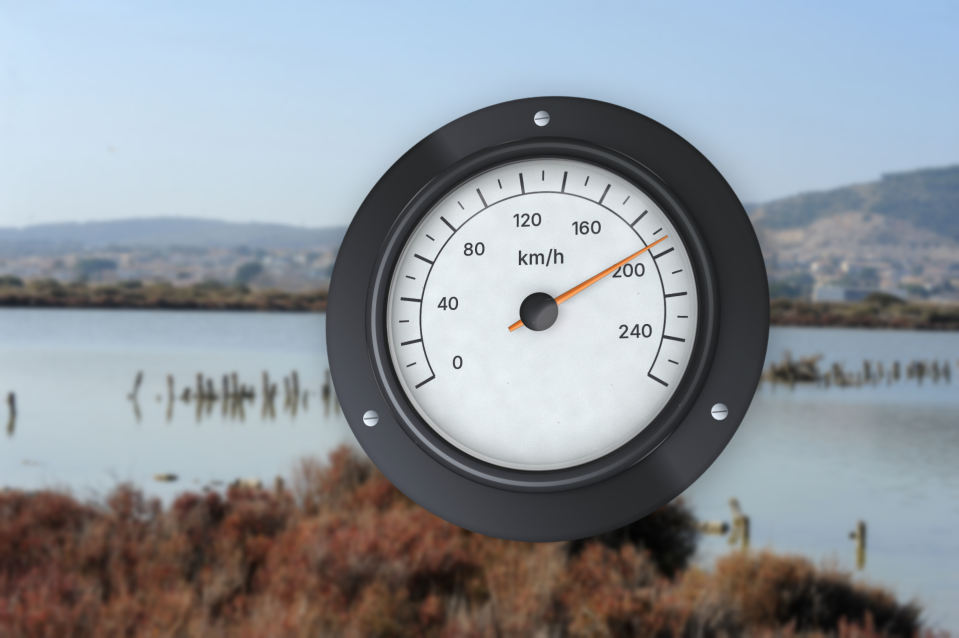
195 km/h
